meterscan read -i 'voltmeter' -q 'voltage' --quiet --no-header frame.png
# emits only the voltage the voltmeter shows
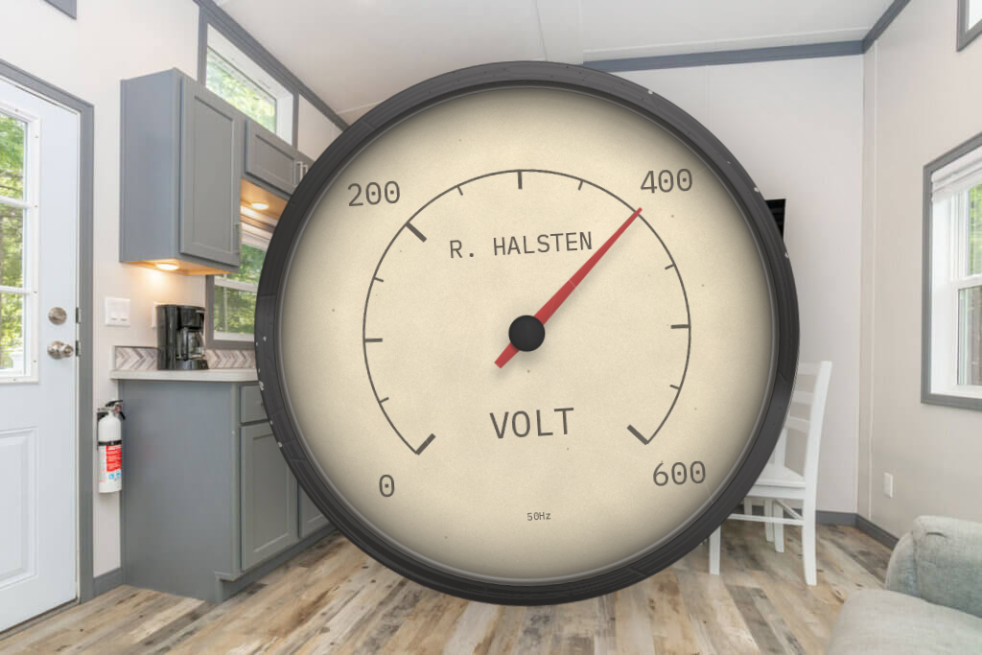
400 V
